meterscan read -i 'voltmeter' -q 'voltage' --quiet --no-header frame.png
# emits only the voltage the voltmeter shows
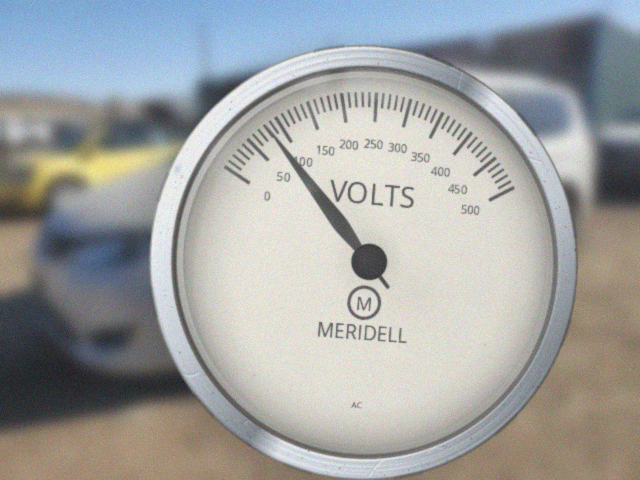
80 V
